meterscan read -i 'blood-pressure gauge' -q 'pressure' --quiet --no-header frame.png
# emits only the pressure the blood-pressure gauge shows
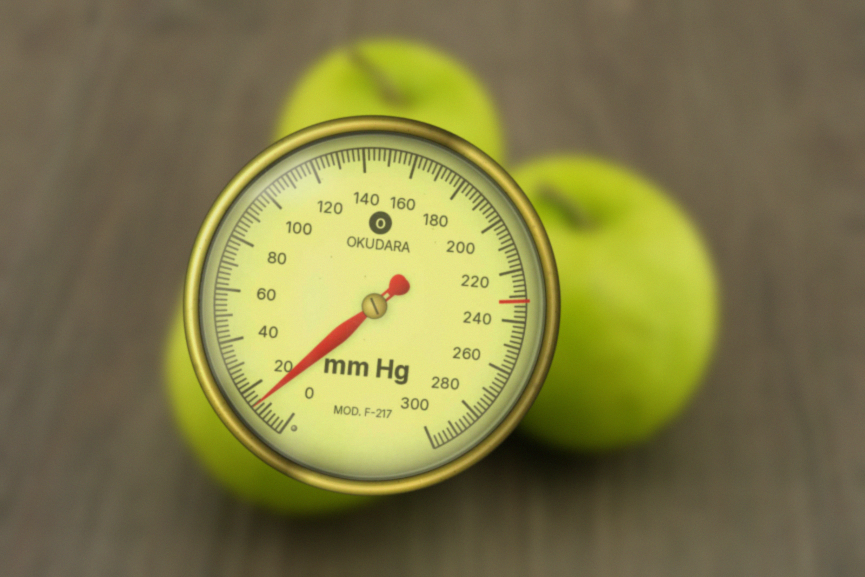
14 mmHg
